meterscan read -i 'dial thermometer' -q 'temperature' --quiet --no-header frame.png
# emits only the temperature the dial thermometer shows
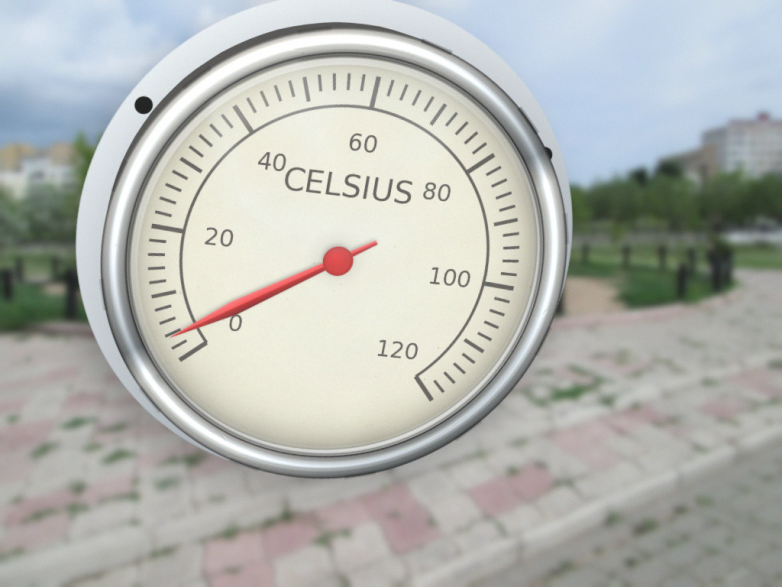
4 °C
